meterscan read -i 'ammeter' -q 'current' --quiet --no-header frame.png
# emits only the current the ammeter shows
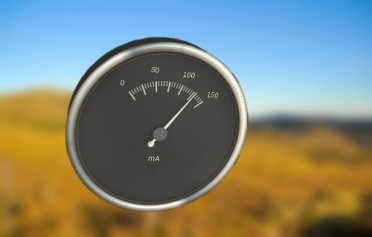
125 mA
